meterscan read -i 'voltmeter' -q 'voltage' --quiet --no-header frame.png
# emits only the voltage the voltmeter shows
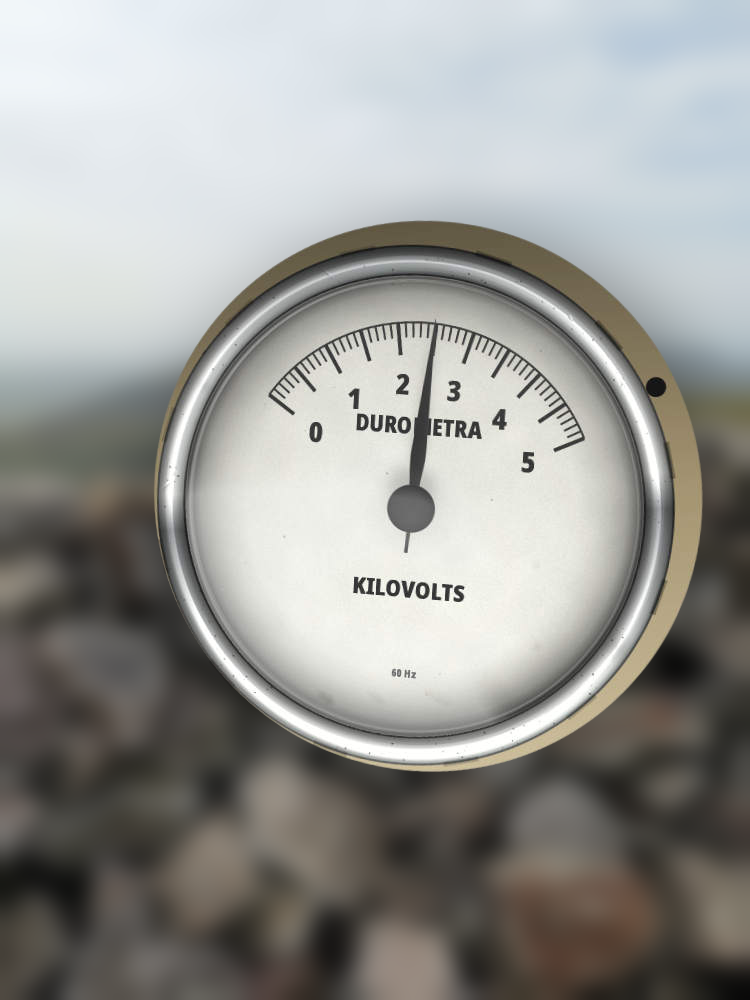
2.5 kV
